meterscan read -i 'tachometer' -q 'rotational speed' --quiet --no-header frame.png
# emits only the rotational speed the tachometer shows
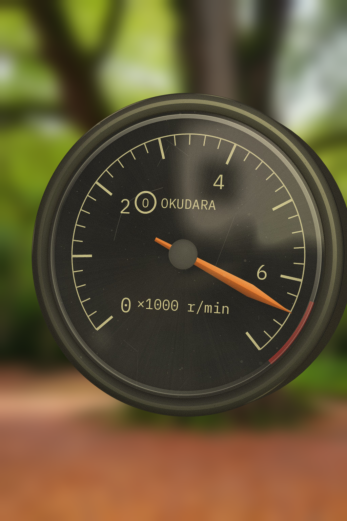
6400 rpm
